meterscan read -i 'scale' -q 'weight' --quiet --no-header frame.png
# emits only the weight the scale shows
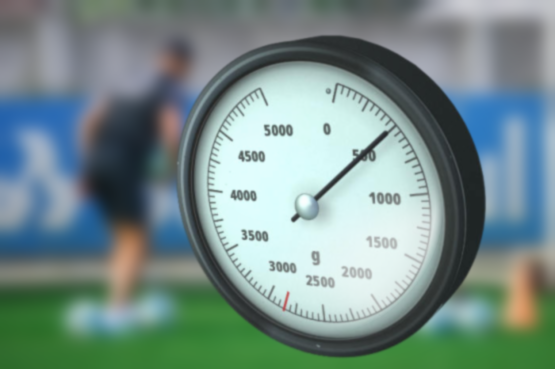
500 g
